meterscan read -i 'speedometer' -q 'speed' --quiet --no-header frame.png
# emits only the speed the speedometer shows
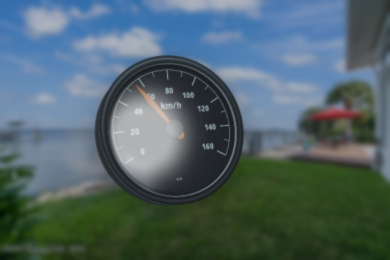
55 km/h
